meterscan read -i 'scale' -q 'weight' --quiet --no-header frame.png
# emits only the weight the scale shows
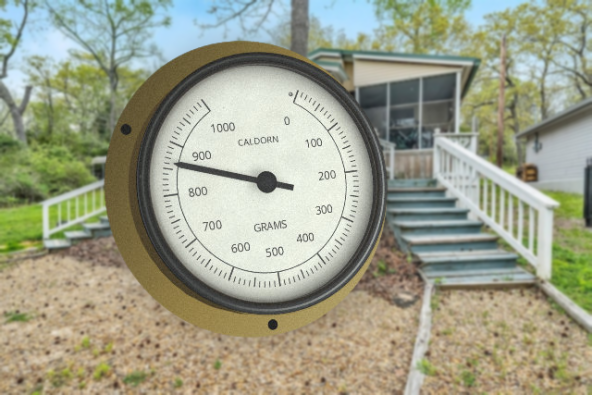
860 g
